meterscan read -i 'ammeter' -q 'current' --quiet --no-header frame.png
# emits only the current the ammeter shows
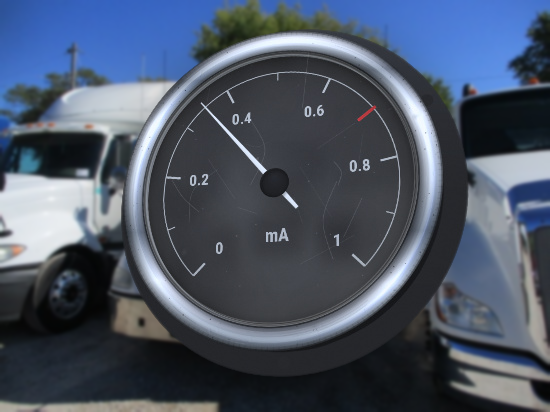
0.35 mA
